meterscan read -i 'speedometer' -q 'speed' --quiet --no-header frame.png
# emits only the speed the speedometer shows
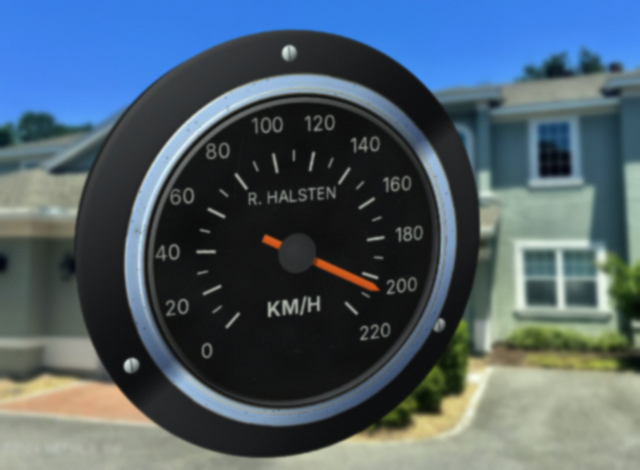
205 km/h
